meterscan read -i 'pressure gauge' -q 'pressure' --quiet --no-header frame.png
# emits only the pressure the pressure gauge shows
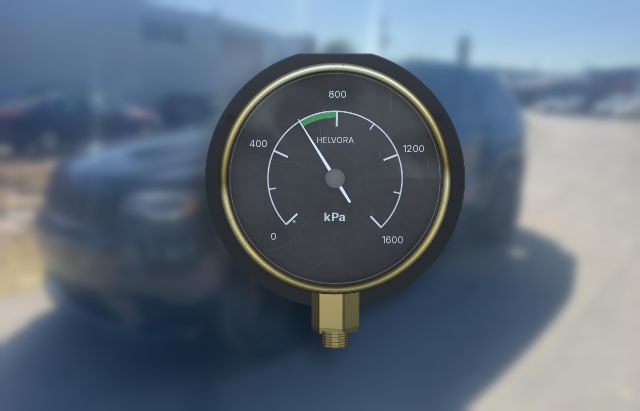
600 kPa
